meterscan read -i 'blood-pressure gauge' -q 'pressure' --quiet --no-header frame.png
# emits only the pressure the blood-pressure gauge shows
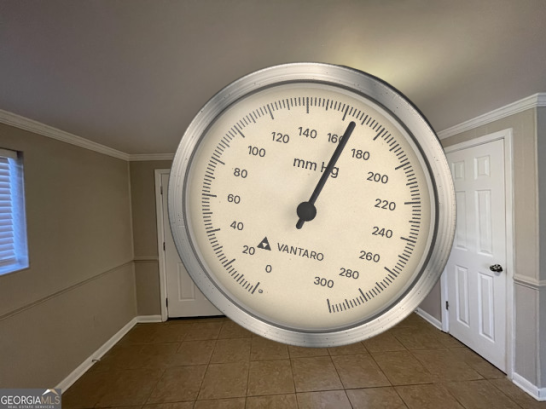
166 mmHg
